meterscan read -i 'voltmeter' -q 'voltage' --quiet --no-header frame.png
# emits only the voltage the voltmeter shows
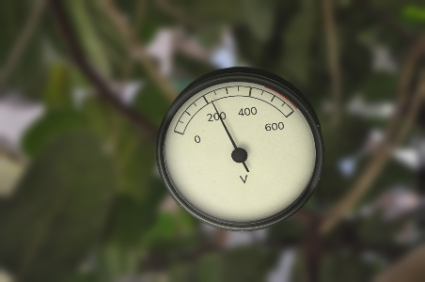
225 V
